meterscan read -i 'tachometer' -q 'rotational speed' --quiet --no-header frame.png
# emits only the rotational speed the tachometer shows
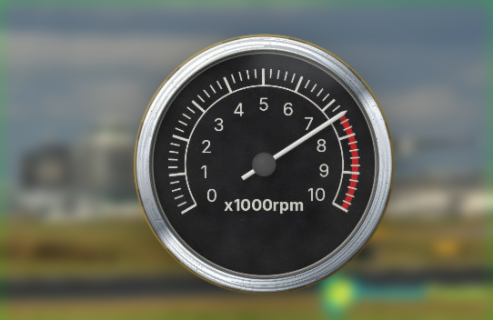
7400 rpm
